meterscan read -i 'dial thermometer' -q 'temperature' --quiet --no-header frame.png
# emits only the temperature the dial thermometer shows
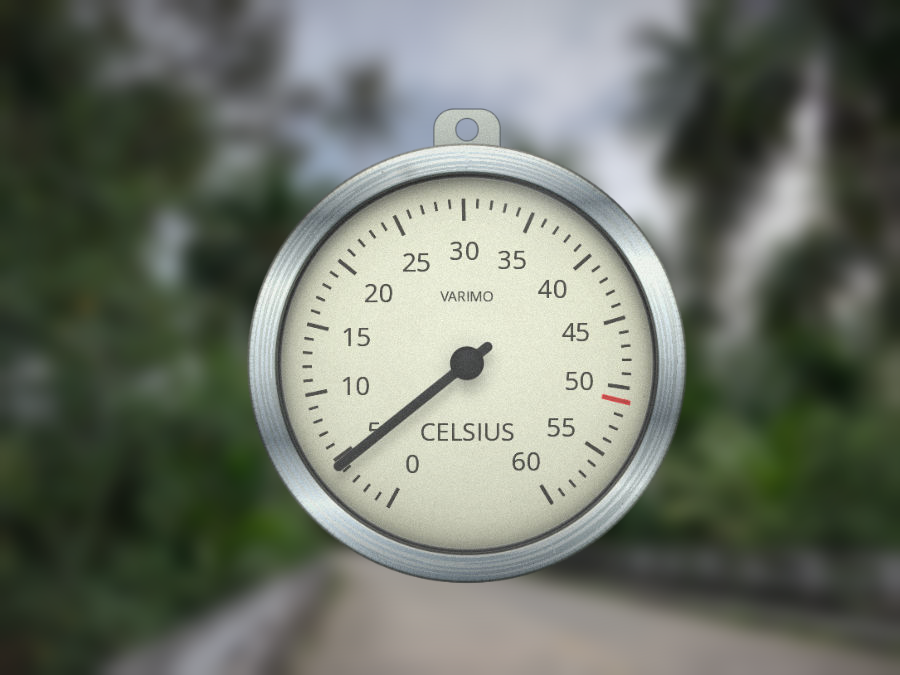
4.5 °C
